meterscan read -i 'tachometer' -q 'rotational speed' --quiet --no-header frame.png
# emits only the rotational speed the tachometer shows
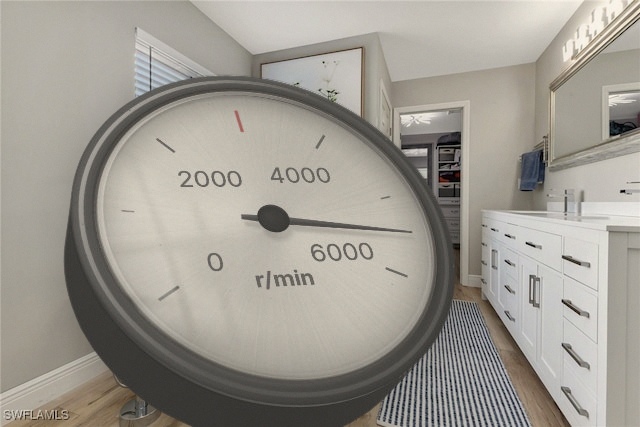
5500 rpm
